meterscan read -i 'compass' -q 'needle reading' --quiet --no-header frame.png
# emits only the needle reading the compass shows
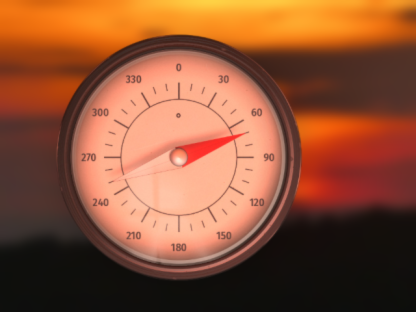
70 °
